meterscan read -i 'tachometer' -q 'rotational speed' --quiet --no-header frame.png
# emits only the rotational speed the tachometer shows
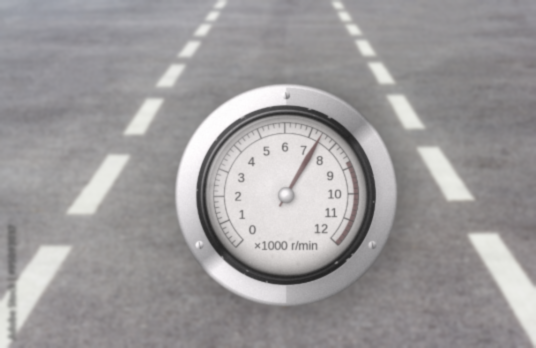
7400 rpm
